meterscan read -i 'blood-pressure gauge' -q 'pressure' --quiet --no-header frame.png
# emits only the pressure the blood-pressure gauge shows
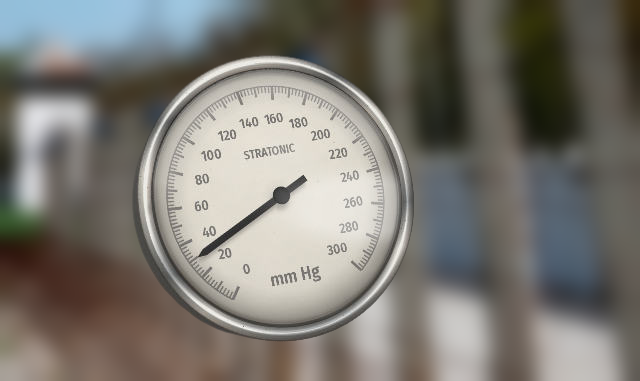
30 mmHg
